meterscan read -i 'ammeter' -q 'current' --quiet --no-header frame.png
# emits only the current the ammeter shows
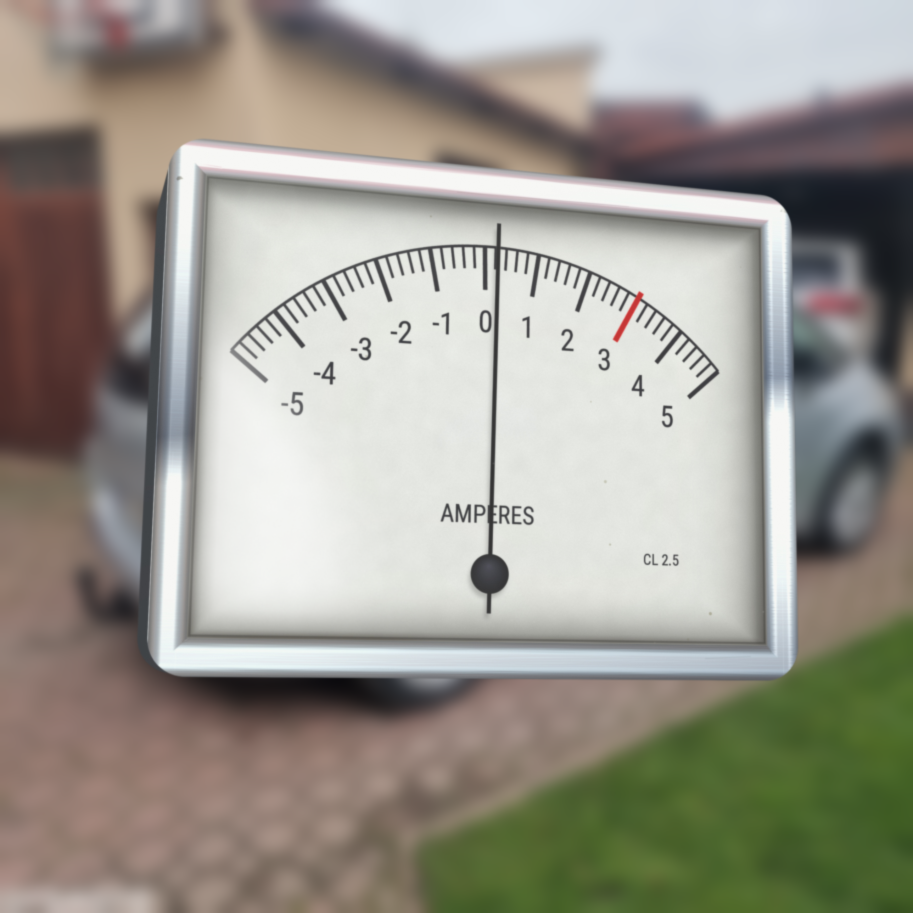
0.2 A
